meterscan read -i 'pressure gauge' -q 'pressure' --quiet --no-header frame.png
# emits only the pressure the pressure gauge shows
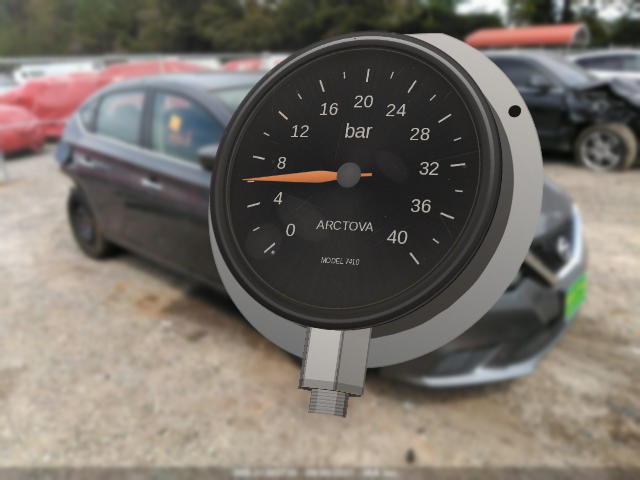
6 bar
